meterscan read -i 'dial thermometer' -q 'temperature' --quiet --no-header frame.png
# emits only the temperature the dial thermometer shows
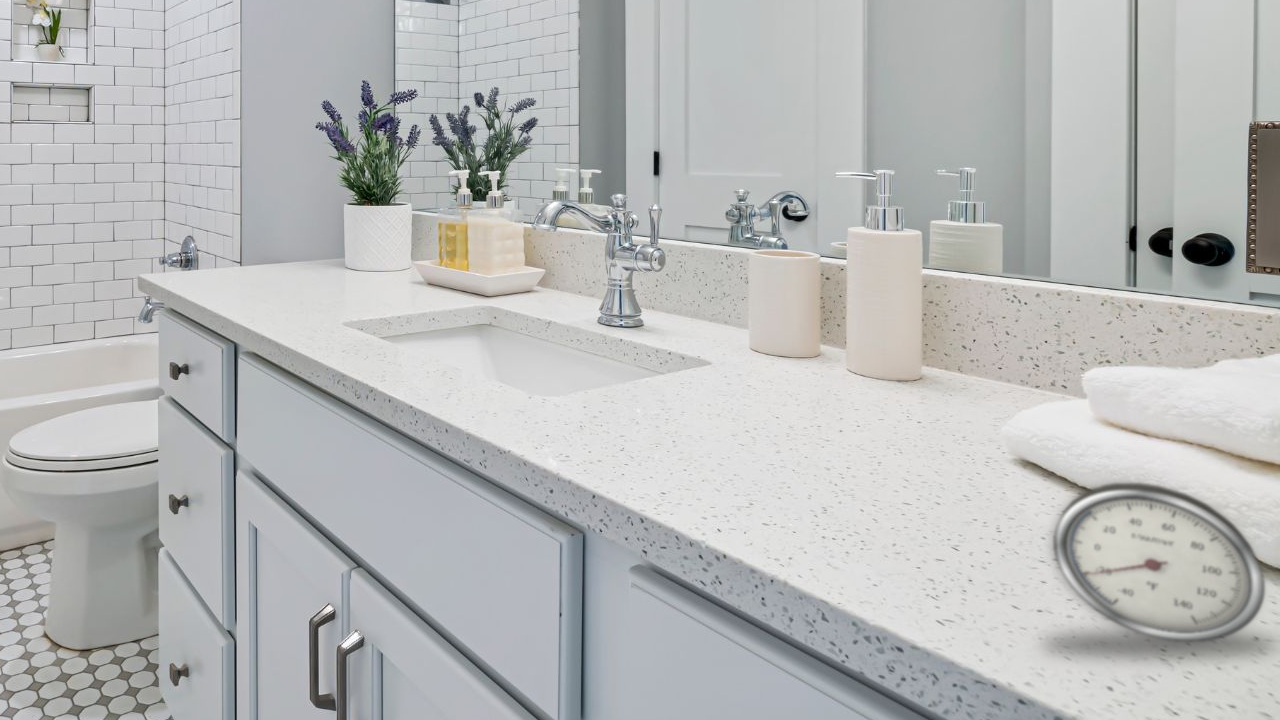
-20 °F
